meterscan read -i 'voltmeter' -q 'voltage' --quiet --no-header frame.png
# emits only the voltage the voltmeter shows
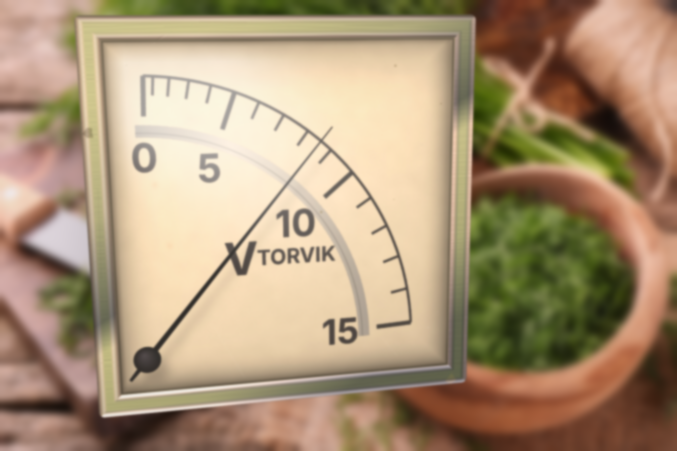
8.5 V
